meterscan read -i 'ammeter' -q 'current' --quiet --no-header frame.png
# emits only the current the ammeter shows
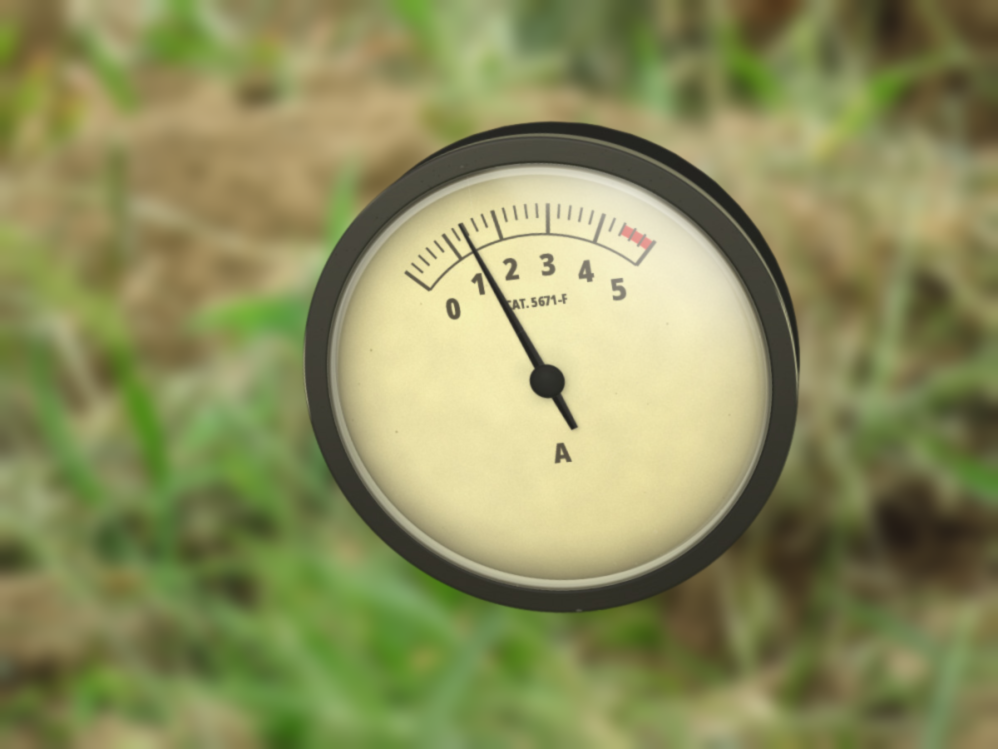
1.4 A
